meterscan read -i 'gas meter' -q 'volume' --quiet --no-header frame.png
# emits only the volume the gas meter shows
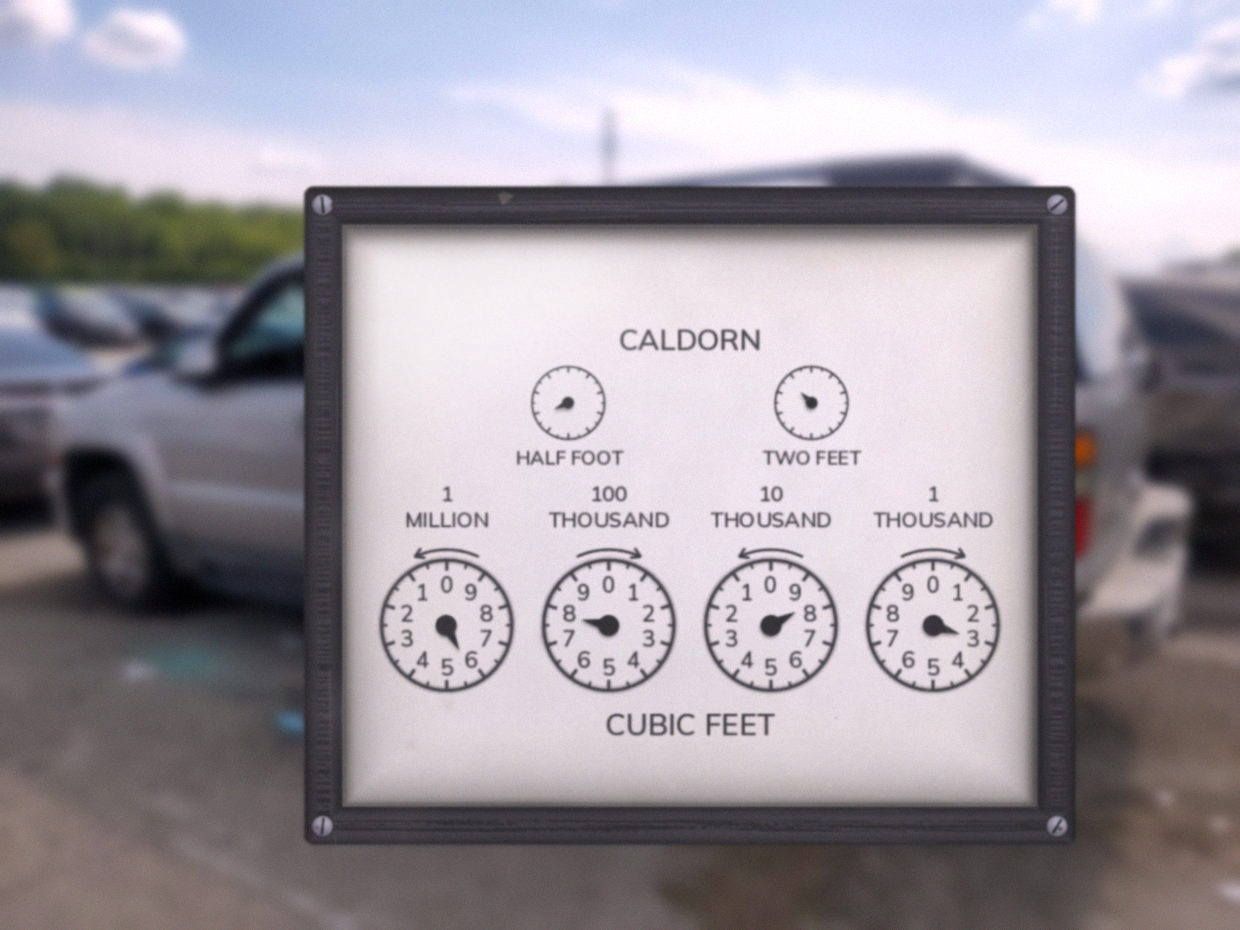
578300 ft³
